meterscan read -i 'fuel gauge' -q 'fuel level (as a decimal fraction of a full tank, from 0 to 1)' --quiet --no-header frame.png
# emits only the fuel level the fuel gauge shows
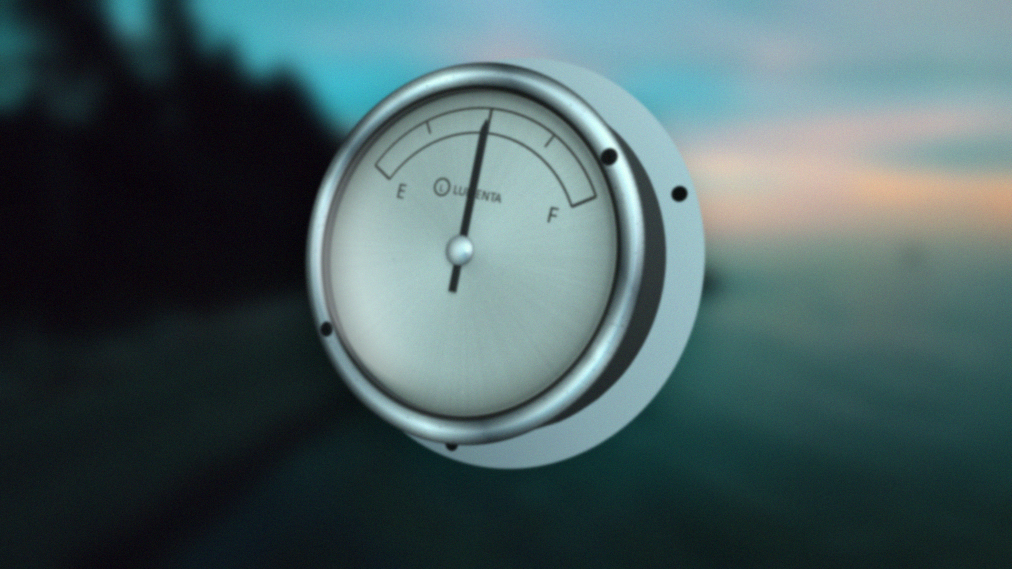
0.5
